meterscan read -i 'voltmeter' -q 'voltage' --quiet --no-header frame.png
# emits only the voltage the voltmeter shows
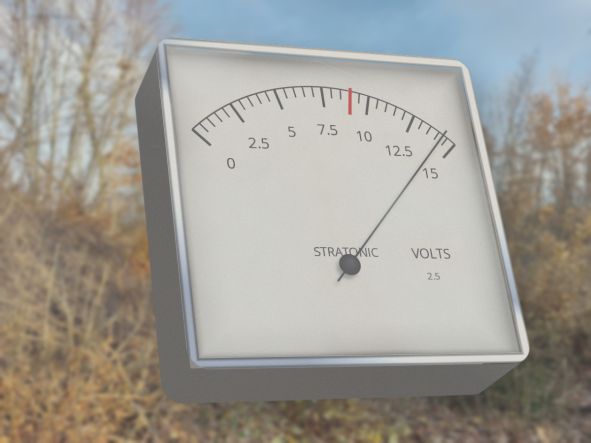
14.25 V
